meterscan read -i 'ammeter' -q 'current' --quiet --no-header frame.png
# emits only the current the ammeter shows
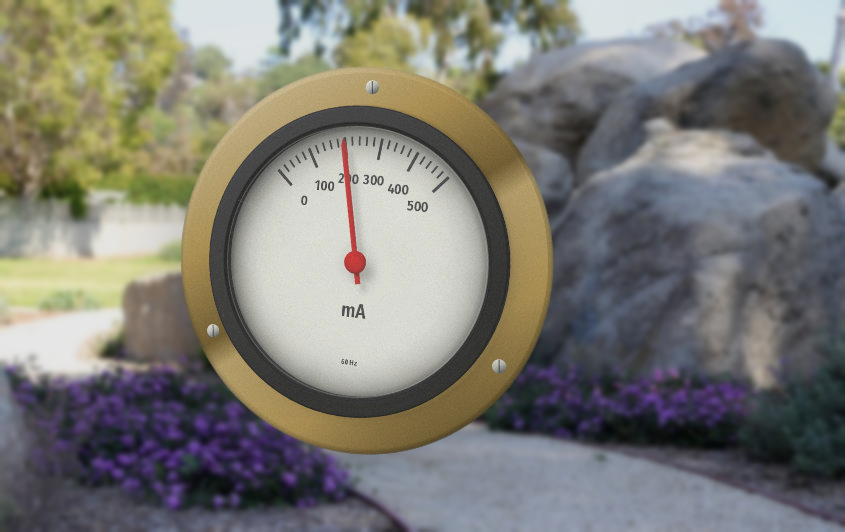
200 mA
